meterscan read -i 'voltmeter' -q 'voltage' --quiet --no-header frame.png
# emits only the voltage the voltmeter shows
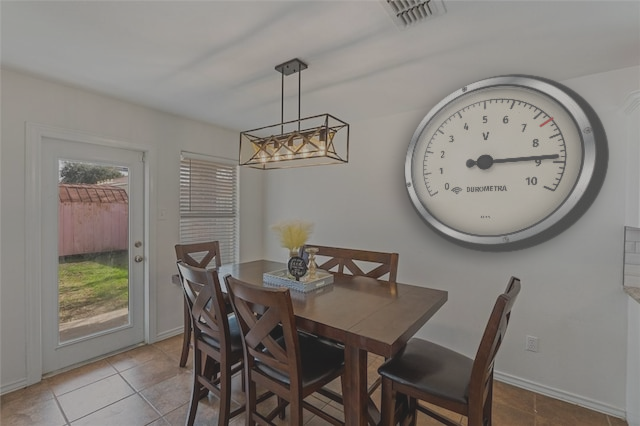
8.8 V
